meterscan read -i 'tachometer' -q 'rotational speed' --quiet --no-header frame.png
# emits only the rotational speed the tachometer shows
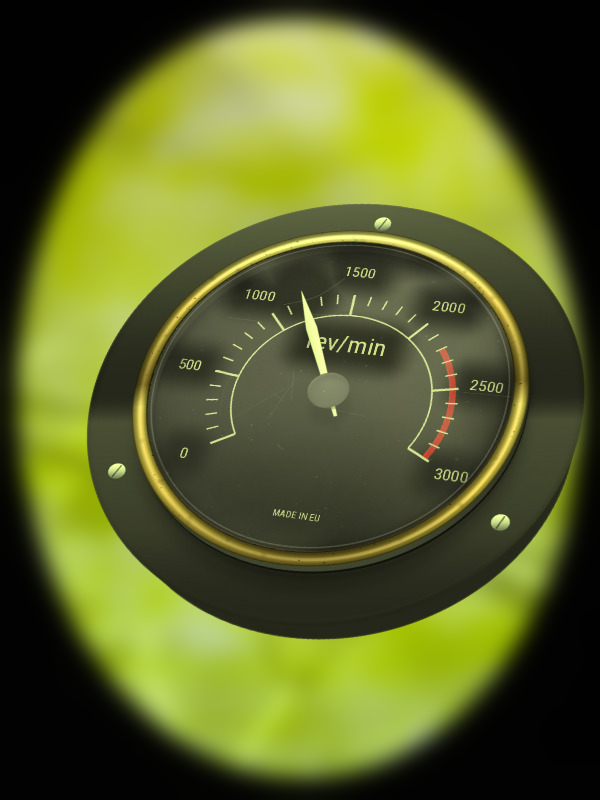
1200 rpm
